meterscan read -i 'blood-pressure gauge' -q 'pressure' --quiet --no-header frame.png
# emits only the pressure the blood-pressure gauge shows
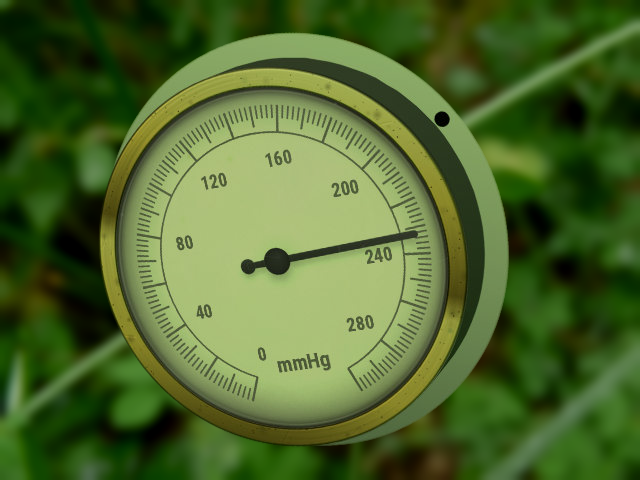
232 mmHg
